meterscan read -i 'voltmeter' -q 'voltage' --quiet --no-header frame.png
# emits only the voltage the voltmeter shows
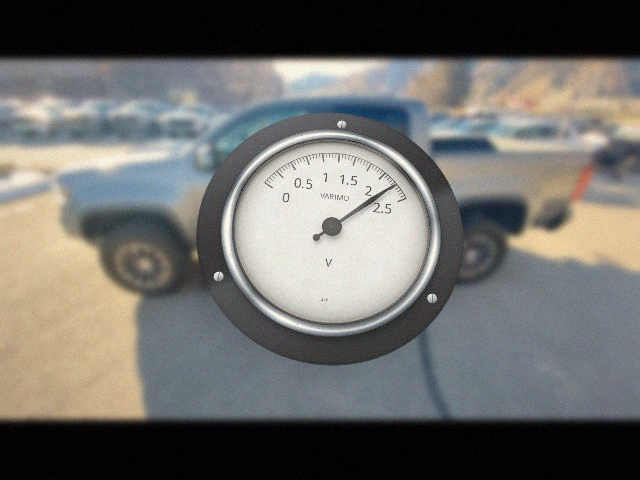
2.25 V
